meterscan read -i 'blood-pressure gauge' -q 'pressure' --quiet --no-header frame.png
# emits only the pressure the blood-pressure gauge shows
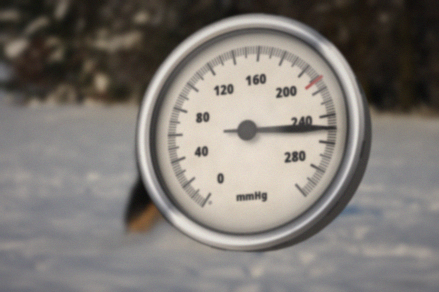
250 mmHg
